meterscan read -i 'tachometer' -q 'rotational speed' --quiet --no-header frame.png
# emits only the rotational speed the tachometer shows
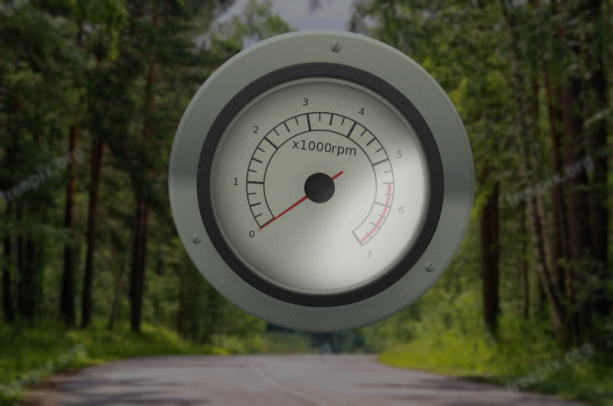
0 rpm
